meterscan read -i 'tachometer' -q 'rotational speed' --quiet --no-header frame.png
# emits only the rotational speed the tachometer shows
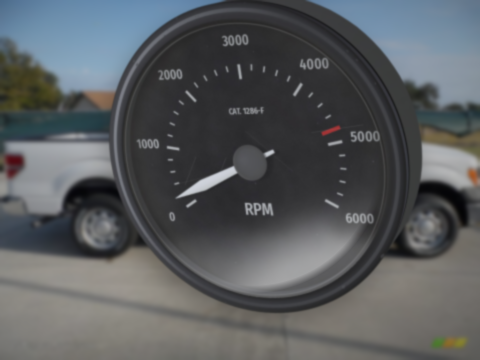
200 rpm
